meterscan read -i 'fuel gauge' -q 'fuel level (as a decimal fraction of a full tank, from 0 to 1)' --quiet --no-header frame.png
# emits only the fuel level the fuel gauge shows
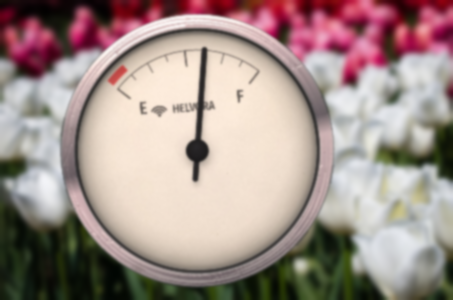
0.625
